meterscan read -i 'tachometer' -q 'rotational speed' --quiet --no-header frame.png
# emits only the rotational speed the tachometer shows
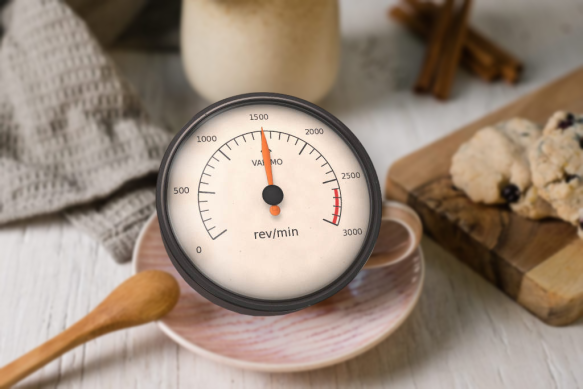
1500 rpm
